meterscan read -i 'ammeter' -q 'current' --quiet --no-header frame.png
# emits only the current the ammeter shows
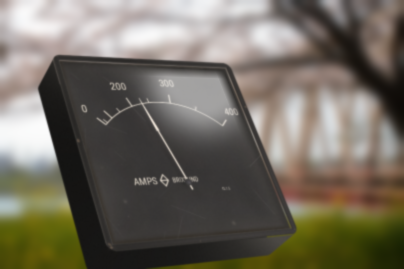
225 A
